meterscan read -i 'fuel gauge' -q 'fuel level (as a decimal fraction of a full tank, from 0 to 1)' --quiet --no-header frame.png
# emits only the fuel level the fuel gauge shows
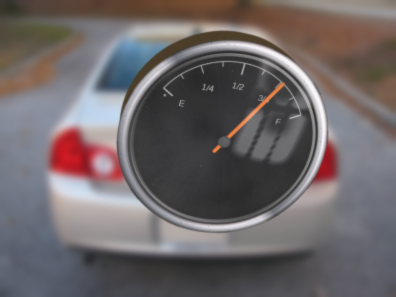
0.75
